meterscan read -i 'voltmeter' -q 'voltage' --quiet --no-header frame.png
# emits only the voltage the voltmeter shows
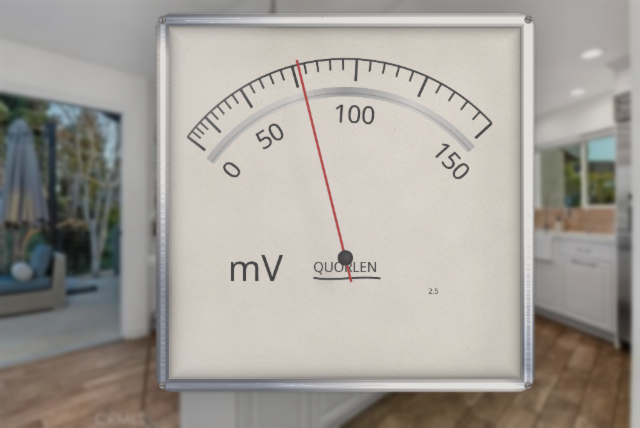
77.5 mV
